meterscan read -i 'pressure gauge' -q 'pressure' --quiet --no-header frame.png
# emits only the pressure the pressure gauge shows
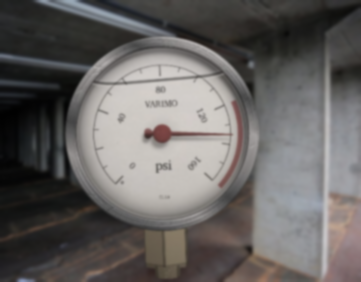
135 psi
